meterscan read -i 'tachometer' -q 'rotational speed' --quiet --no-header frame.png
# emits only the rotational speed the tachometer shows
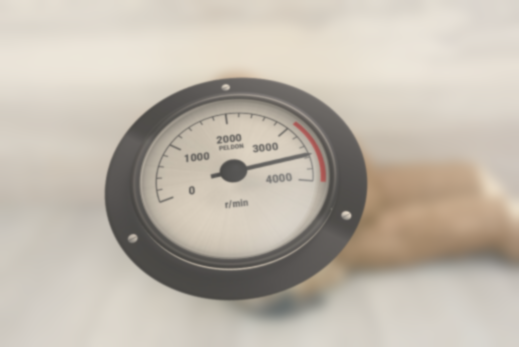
3600 rpm
